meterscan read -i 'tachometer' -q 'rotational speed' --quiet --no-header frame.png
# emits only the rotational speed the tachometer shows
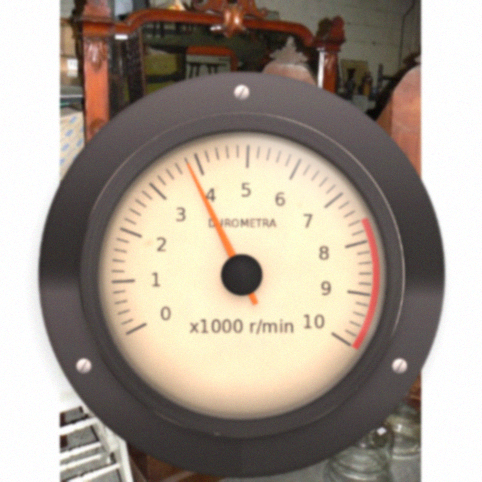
3800 rpm
